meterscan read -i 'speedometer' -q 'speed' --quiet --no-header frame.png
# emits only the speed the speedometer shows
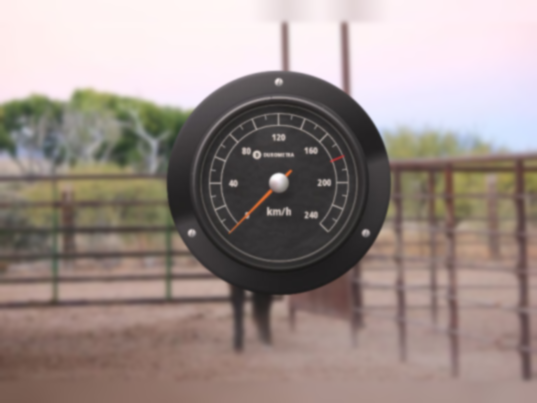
0 km/h
